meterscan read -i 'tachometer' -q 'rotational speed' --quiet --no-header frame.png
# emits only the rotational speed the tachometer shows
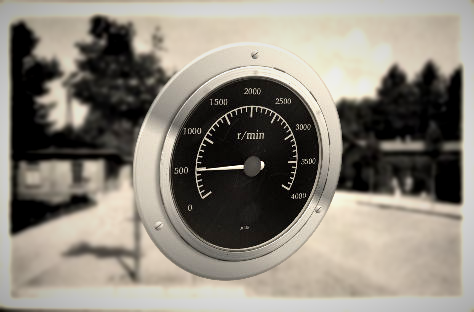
500 rpm
